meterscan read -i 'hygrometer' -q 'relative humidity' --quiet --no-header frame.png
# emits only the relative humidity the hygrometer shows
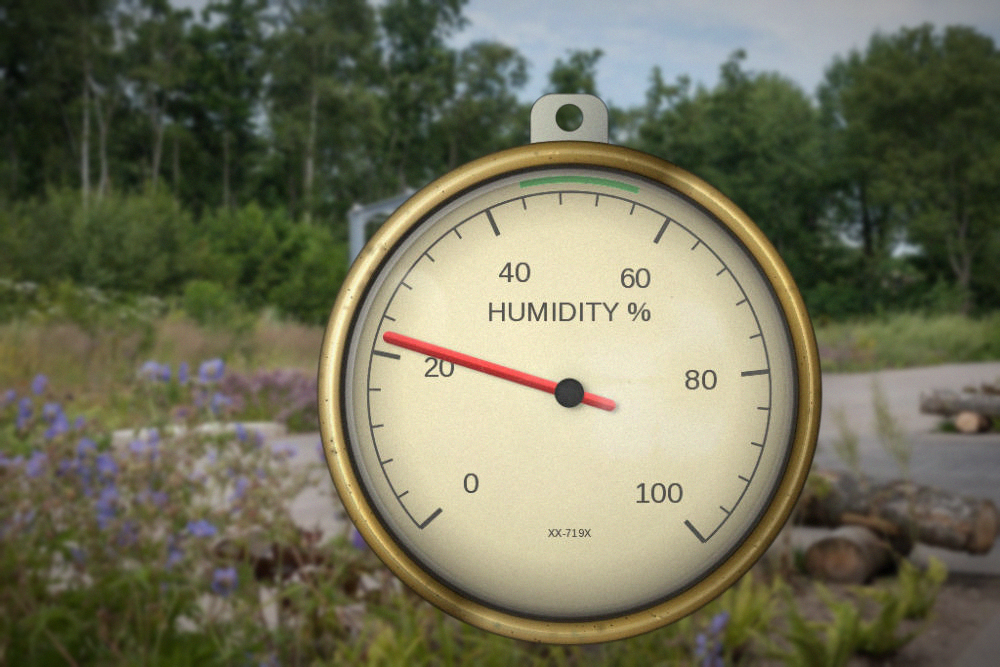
22 %
